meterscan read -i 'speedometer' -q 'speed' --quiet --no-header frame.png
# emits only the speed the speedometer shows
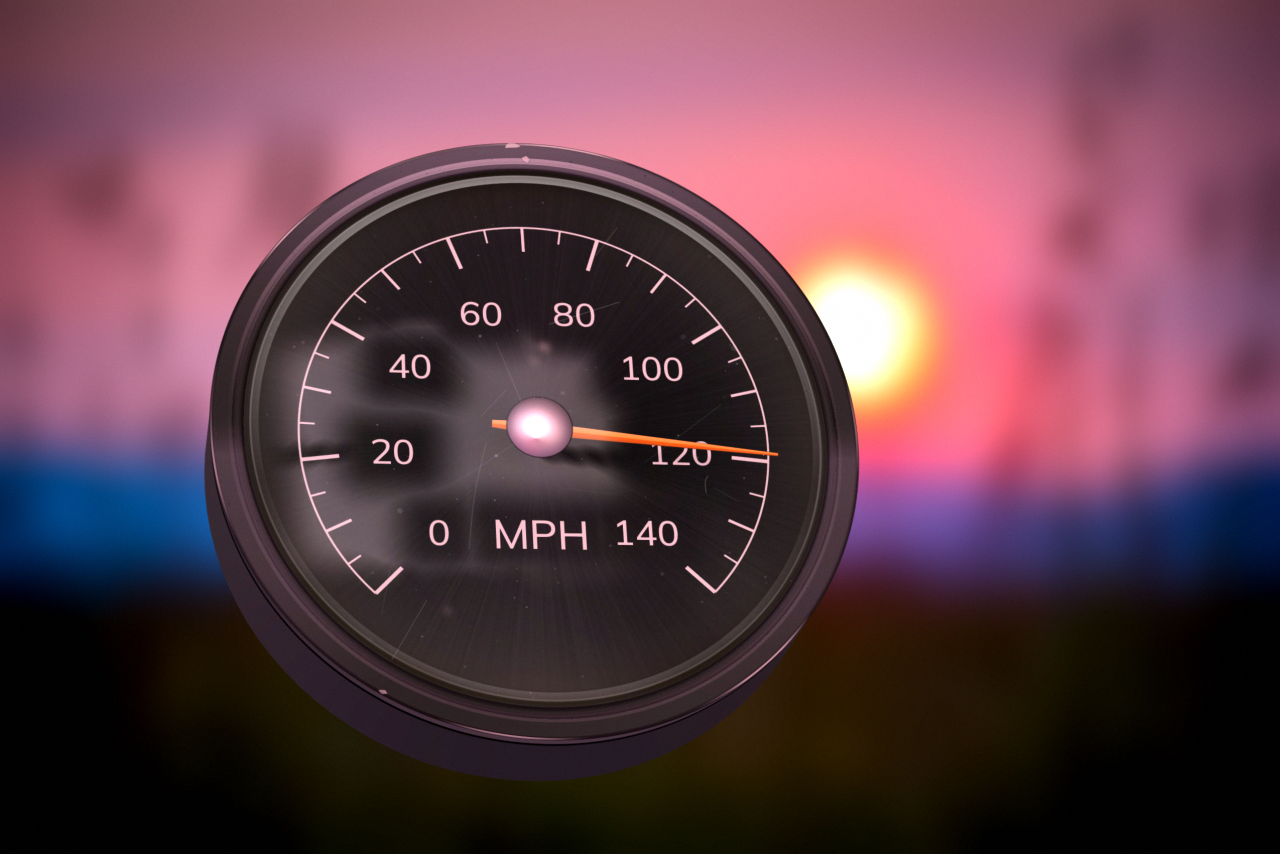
120 mph
